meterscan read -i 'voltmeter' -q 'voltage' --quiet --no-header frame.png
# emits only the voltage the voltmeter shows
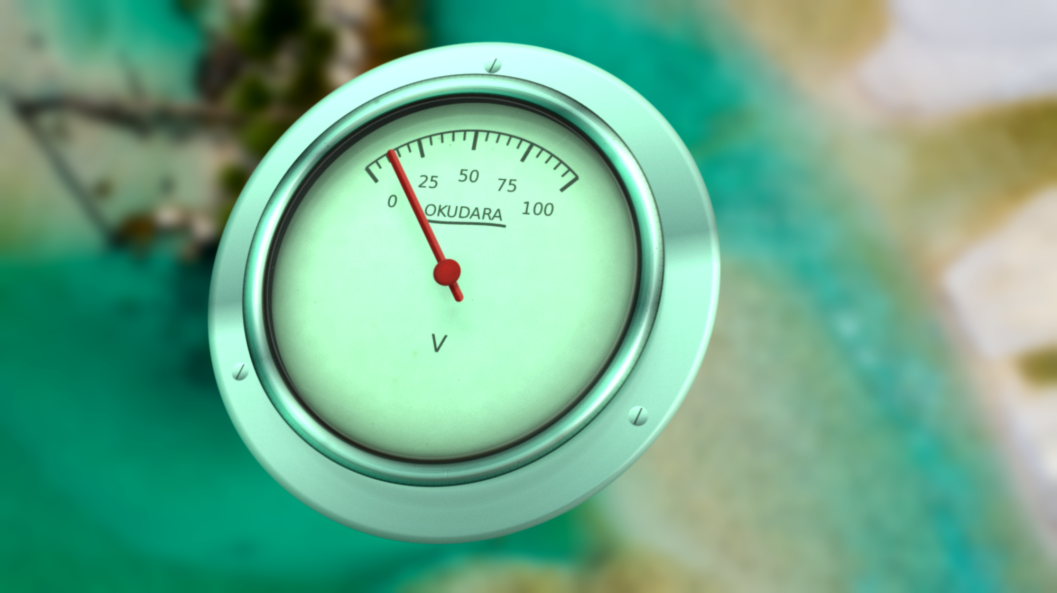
12.5 V
